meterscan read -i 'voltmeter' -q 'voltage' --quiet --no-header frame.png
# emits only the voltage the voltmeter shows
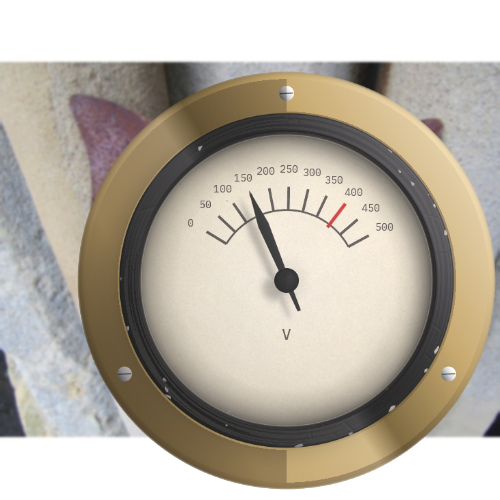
150 V
